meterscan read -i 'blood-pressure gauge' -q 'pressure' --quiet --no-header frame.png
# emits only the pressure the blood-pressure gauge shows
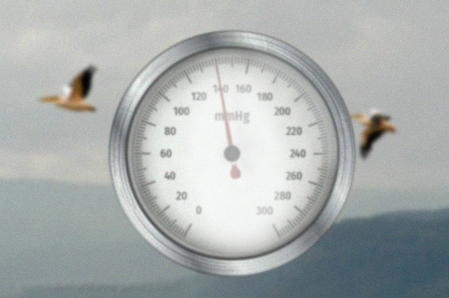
140 mmHg
